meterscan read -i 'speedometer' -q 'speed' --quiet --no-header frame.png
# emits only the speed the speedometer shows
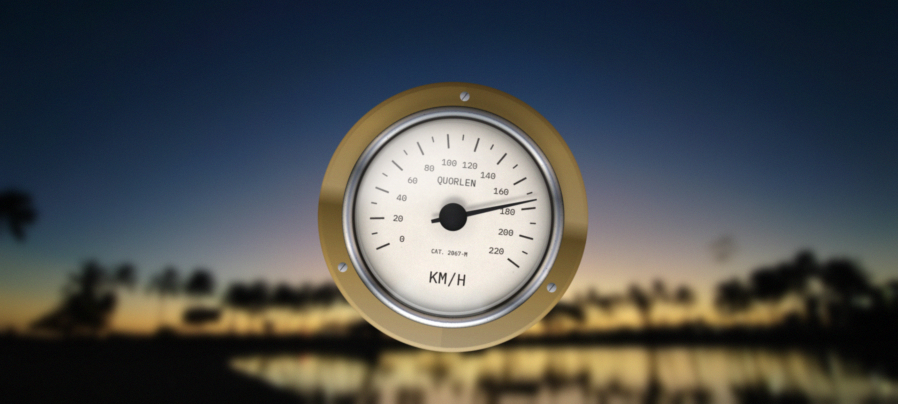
175 km/h
